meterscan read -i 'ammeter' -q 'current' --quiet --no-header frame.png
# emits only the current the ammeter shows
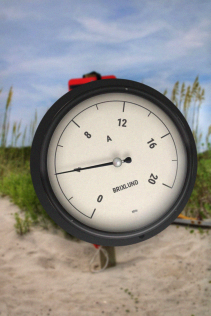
4 A
